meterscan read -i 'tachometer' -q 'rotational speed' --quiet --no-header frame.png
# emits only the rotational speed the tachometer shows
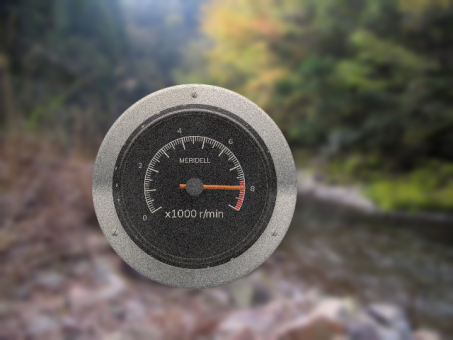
8000 rpm
